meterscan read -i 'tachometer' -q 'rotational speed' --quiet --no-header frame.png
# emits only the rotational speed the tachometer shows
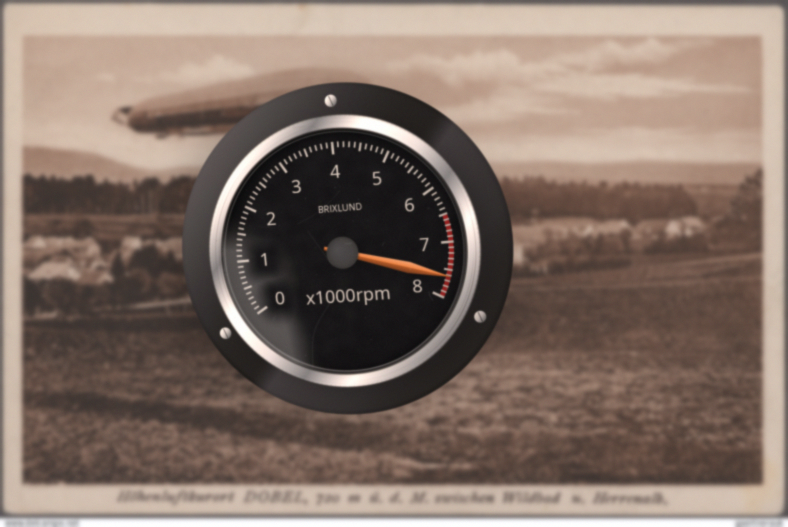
7600 rpm
